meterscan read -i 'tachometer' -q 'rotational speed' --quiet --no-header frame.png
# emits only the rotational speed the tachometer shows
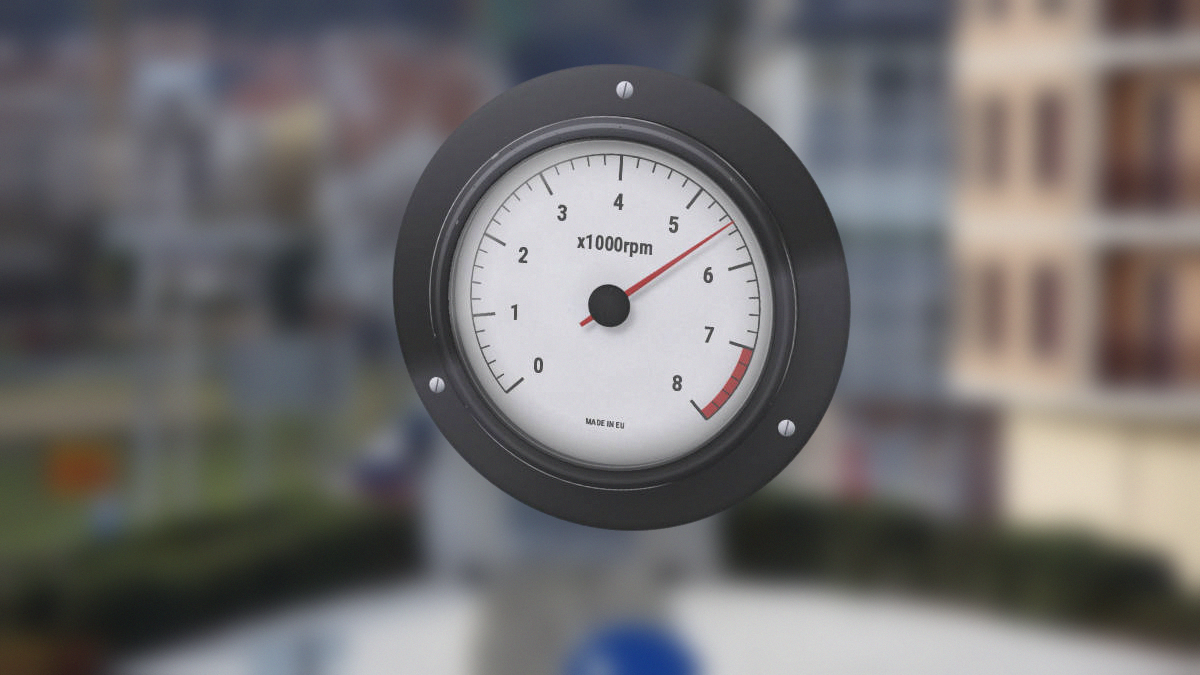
5500 rpm
